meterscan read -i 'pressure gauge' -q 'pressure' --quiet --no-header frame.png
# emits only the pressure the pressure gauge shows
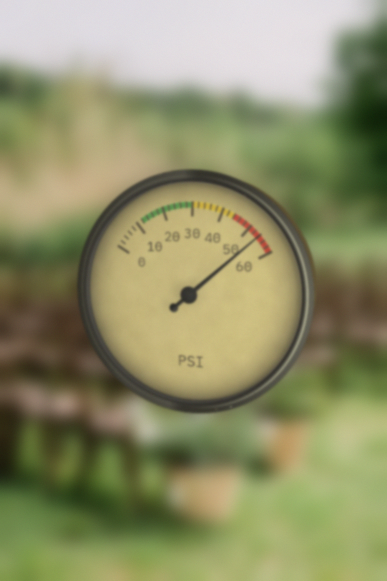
54 psi
